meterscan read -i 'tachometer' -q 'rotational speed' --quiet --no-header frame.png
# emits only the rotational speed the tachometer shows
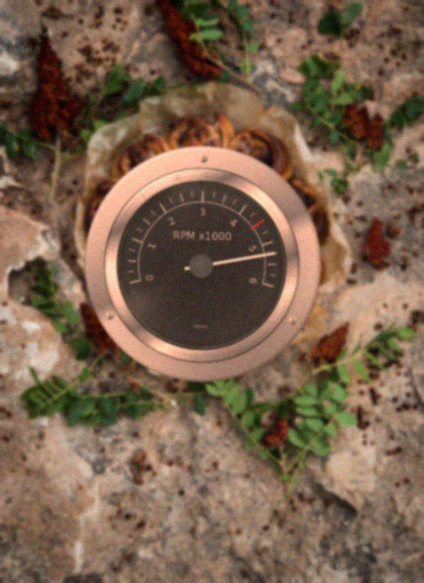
5250 rpm
